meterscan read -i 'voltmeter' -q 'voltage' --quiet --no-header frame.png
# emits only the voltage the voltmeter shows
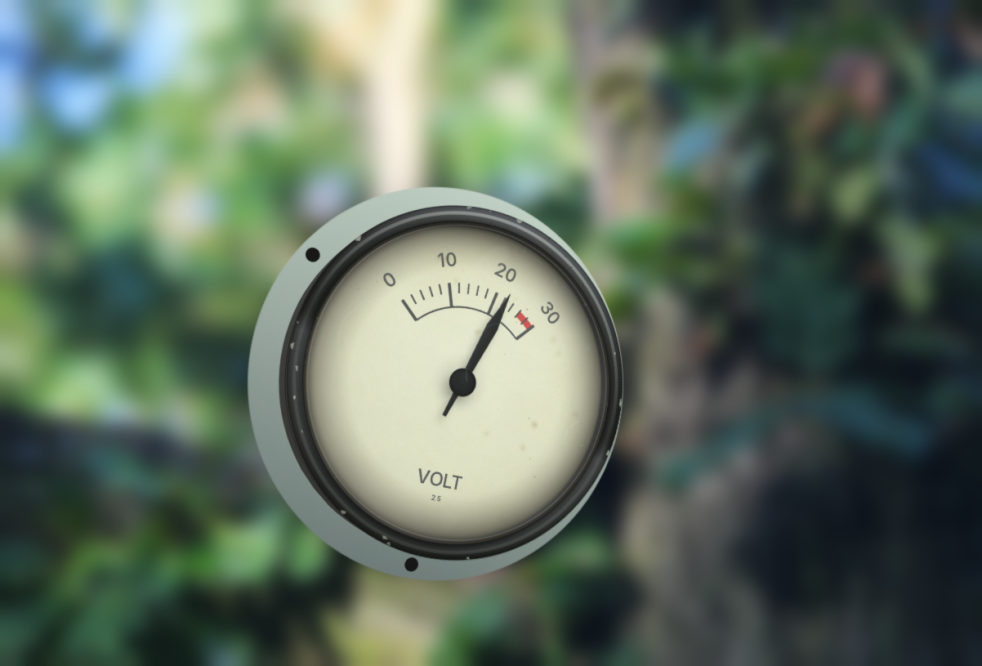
22 V
